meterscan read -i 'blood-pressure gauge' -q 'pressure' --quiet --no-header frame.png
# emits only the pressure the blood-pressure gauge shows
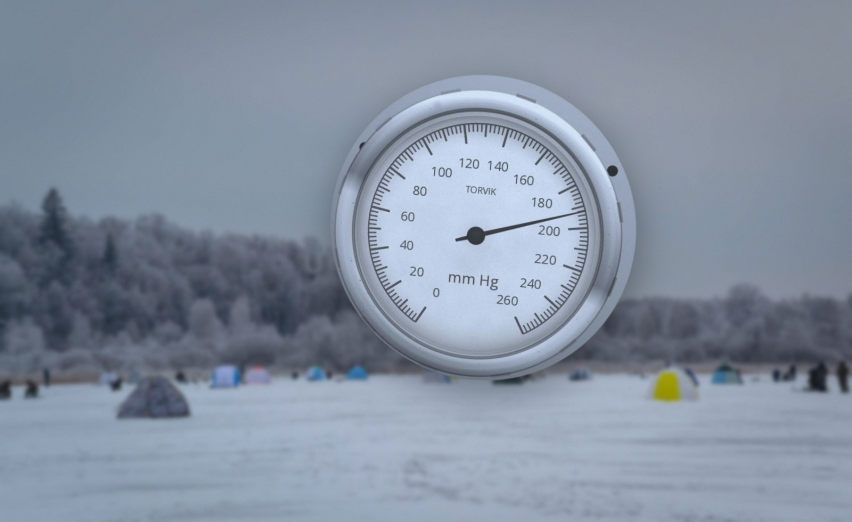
192 mmHg
